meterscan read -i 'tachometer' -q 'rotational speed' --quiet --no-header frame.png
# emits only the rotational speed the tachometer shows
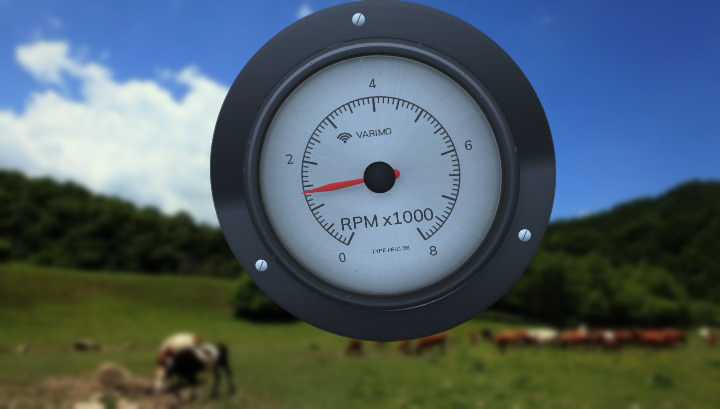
1400 rpm
